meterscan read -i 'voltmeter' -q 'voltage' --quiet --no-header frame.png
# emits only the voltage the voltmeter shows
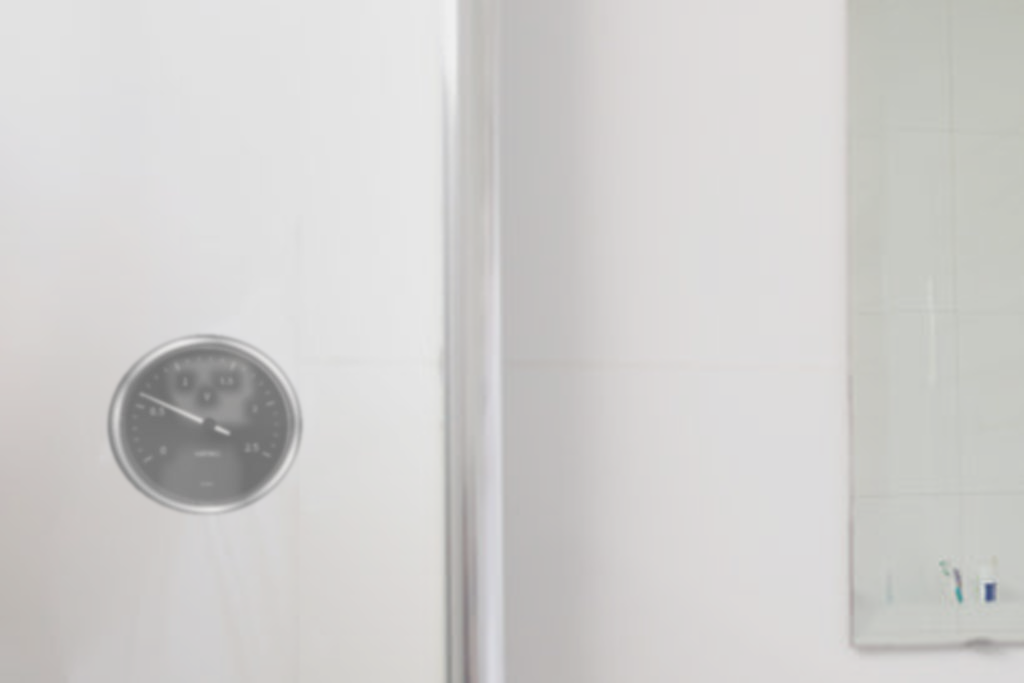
0.6 V
